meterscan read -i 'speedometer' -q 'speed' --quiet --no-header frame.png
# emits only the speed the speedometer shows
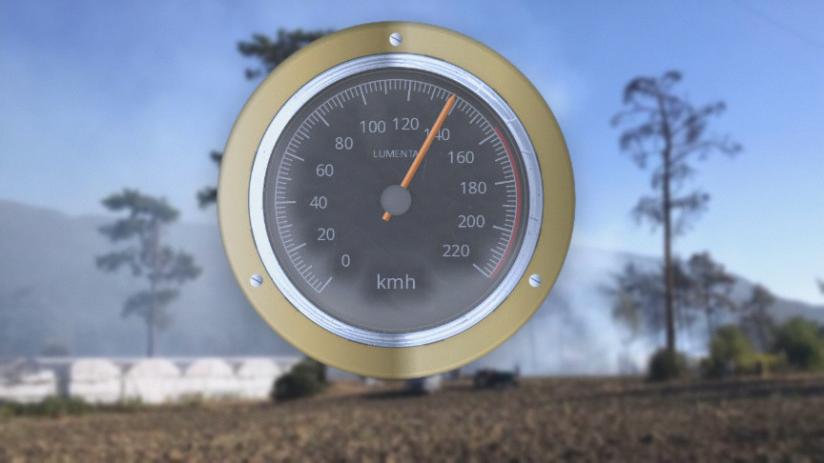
138 km/h
